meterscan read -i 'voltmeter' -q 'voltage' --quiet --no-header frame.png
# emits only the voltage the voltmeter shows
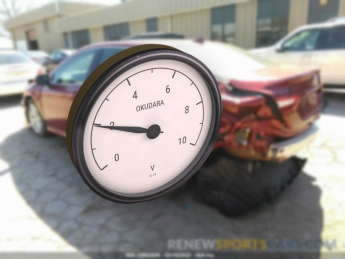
2 V
